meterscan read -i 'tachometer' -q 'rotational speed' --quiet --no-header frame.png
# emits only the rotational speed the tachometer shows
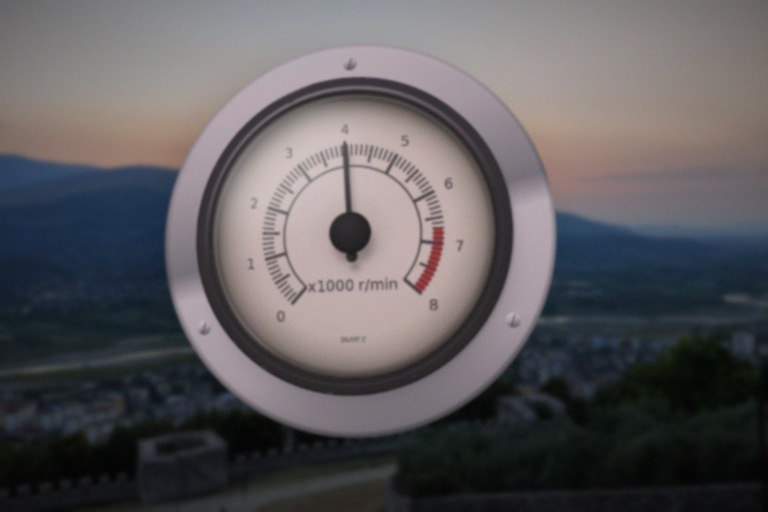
4000 rpm
